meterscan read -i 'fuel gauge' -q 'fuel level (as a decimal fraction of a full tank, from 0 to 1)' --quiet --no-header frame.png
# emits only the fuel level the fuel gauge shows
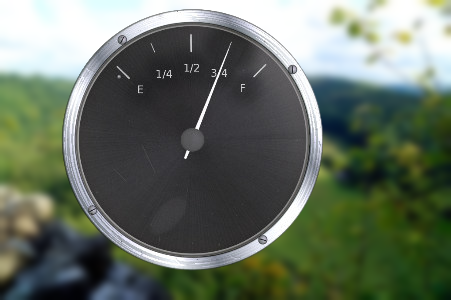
0.75
